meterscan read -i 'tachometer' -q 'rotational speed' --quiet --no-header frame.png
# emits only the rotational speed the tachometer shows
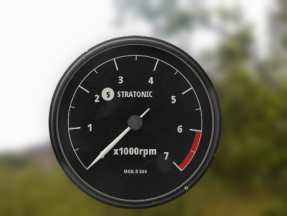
0 rpm
